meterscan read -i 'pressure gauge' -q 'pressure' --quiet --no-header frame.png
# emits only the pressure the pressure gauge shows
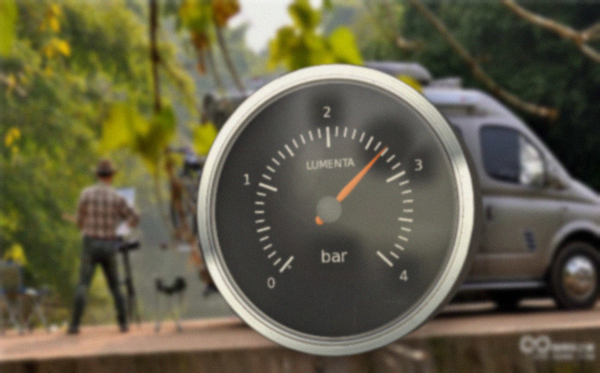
2.7 bar
